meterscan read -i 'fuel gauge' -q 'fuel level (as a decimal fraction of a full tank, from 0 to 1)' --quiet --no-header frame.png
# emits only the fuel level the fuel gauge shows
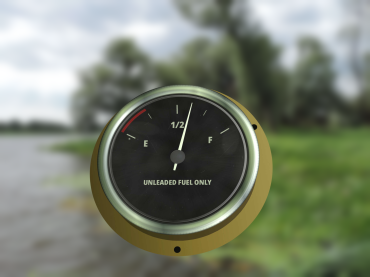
0.625
